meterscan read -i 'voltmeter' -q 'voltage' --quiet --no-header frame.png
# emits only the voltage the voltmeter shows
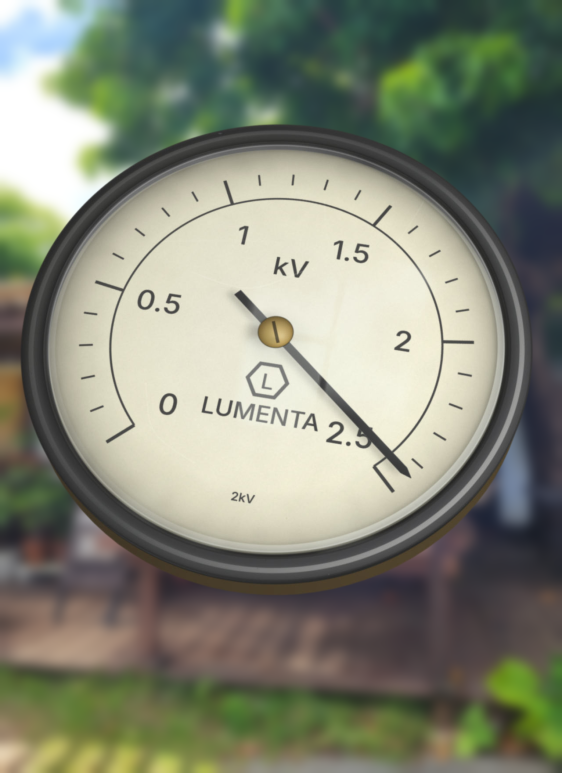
2.45 kV
